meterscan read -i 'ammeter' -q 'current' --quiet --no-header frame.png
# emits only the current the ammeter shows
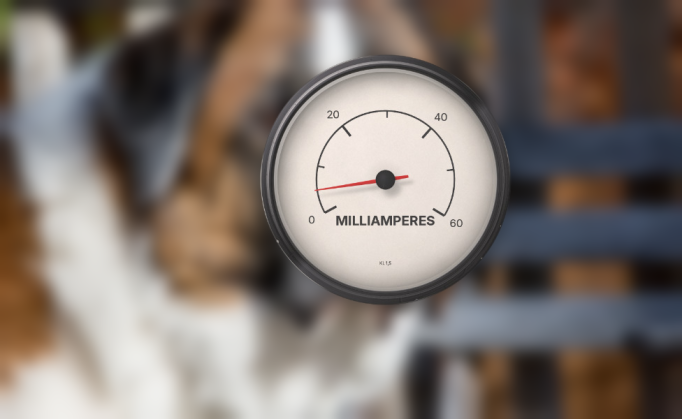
5 mA
